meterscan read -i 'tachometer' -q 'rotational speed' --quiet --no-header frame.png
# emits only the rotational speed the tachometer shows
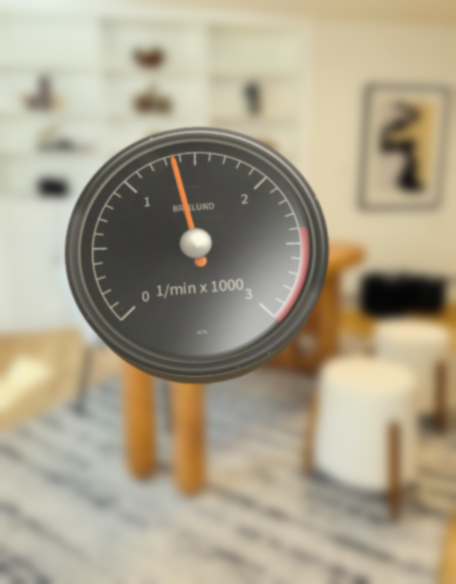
1350 rpm
